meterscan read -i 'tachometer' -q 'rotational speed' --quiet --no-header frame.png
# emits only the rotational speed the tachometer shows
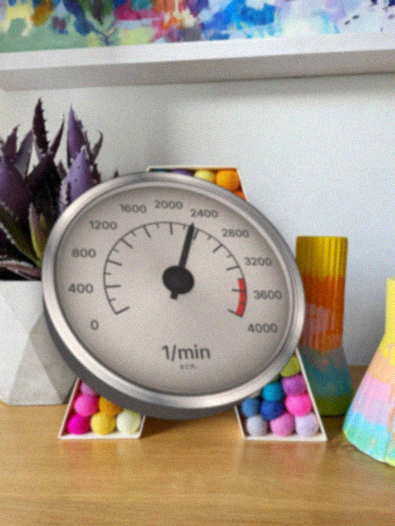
2300 rpm
